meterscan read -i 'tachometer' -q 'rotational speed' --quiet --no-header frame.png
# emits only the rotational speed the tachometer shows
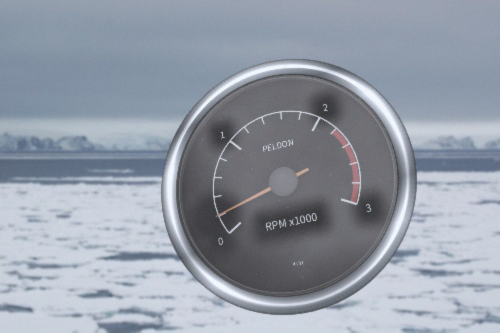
200 rpm
